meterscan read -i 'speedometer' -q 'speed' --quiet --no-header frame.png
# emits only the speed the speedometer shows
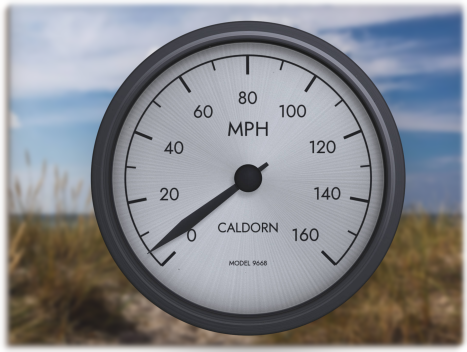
5 mph
